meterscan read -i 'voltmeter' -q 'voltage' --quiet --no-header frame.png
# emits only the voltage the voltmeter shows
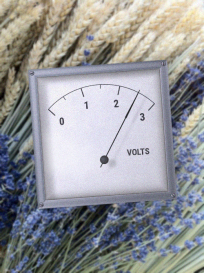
2.5 V
